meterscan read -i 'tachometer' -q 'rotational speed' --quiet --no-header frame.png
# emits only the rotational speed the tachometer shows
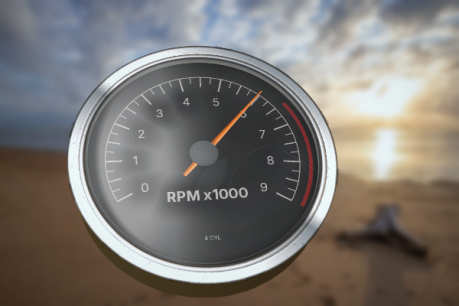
6000 rpm
